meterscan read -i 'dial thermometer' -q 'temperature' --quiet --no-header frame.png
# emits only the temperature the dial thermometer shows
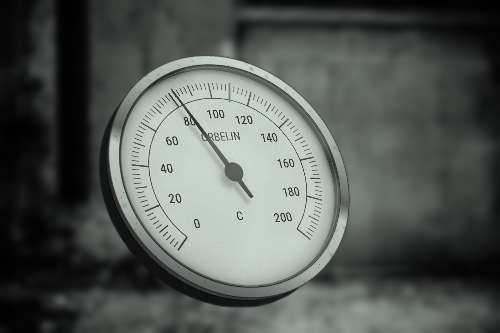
80 °C
